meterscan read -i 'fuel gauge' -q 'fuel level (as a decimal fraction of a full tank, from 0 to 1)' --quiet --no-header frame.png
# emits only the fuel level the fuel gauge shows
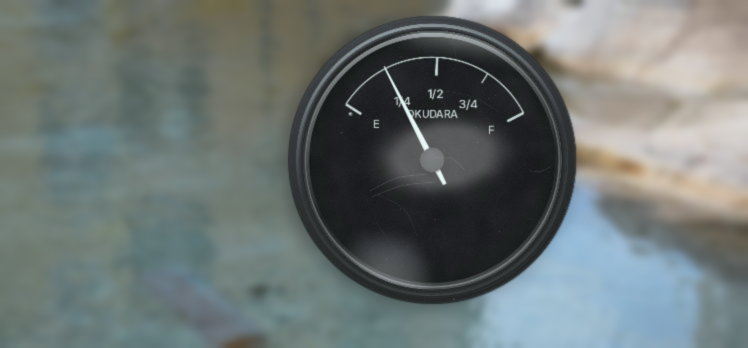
0.25
